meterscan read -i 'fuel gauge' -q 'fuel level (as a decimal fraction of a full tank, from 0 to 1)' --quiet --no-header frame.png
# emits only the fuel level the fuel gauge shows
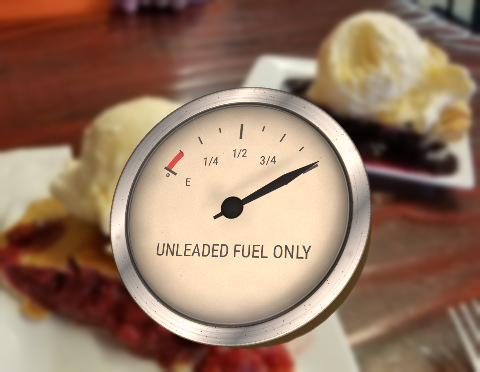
1
